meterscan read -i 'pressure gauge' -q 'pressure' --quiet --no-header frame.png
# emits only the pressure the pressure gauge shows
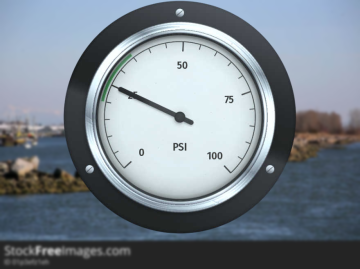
25 psi
